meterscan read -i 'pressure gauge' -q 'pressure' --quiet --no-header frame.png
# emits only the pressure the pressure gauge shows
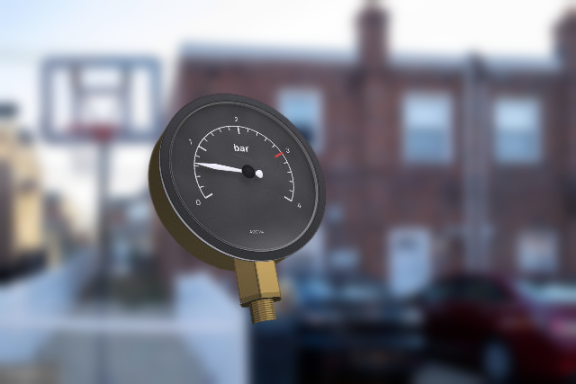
0.6 bar
